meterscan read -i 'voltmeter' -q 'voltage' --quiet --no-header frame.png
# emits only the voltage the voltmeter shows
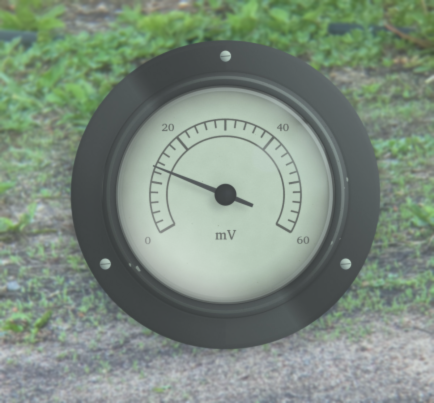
13 mV
